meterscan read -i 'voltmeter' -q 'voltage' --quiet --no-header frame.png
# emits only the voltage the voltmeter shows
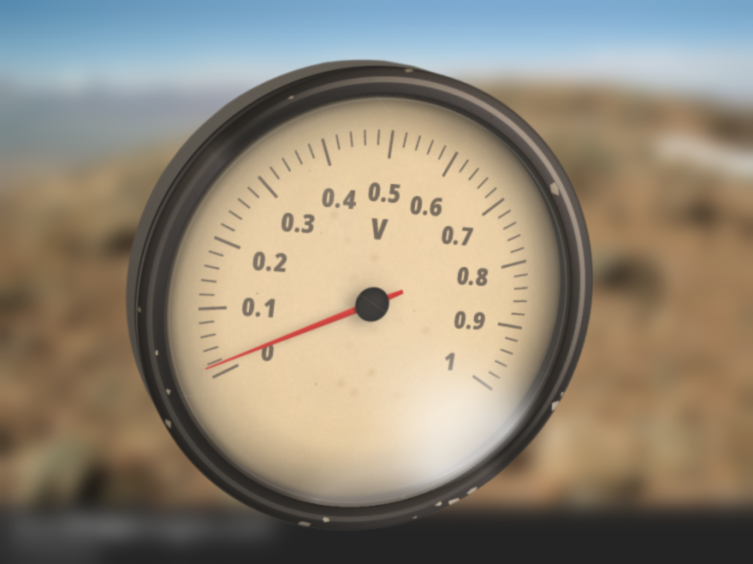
0.02 V
